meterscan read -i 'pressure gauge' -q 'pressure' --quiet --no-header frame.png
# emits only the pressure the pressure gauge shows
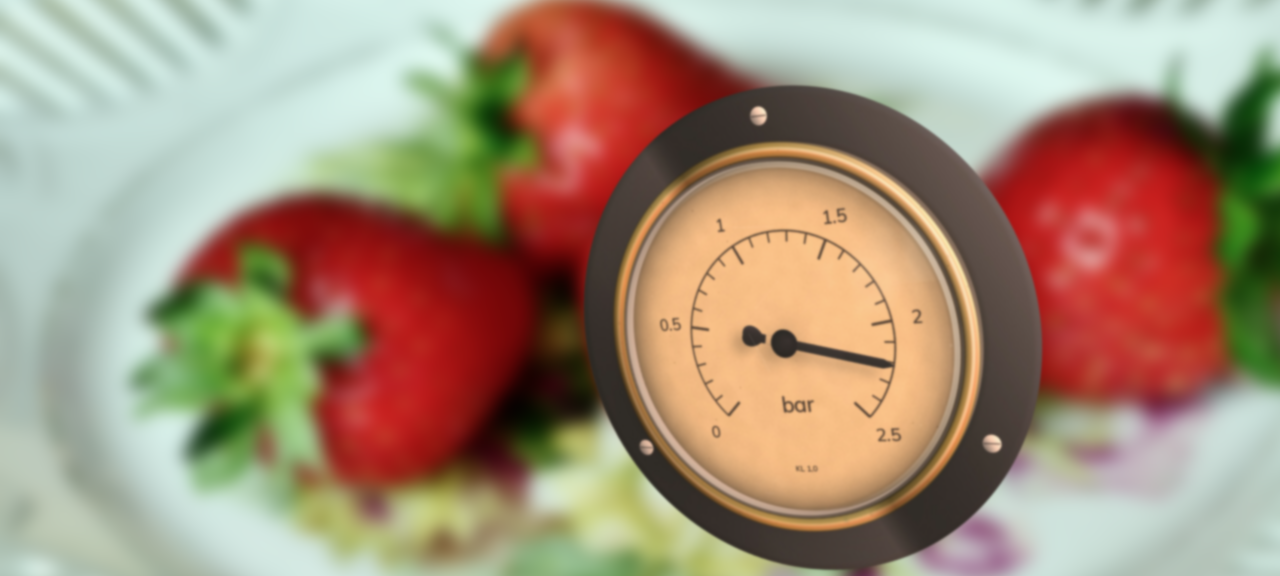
2.2 bar
